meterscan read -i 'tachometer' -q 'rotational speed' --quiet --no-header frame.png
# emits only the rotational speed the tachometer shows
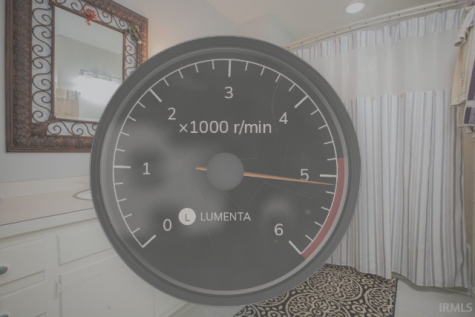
5100 rpm
